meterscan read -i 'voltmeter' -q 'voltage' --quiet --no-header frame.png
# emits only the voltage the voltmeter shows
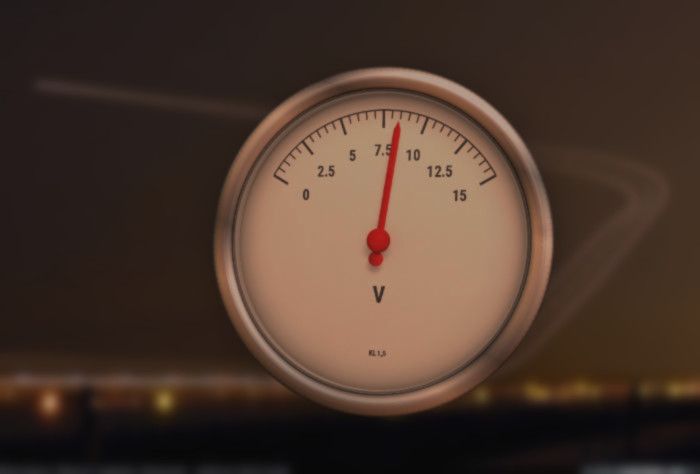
8.5 V
